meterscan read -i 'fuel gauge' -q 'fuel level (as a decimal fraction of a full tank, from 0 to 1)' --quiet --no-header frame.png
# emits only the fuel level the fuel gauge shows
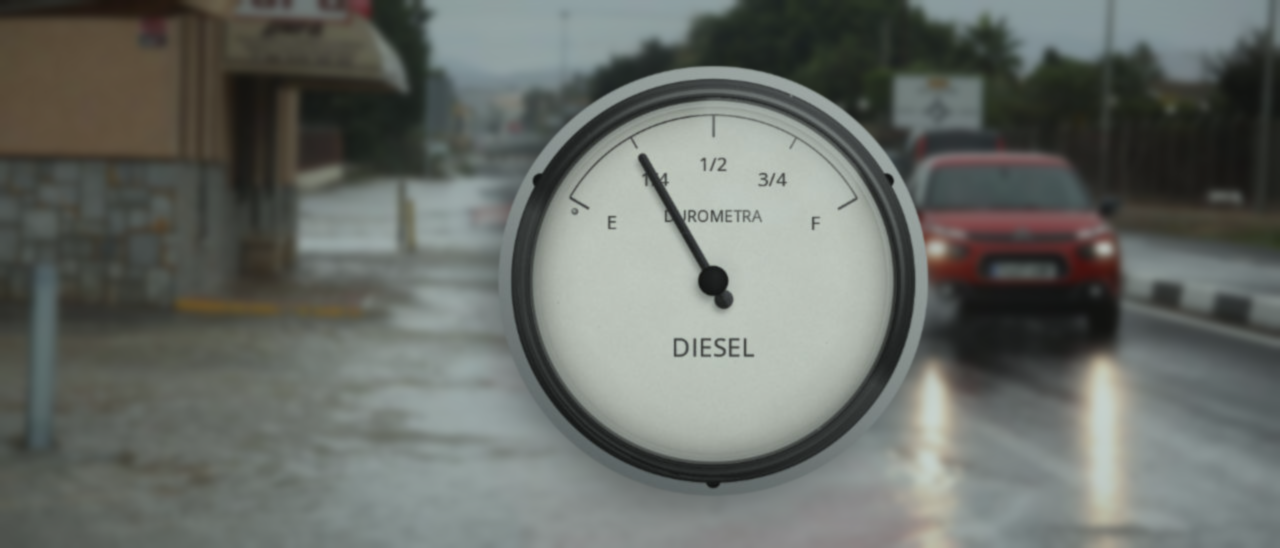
0.25
